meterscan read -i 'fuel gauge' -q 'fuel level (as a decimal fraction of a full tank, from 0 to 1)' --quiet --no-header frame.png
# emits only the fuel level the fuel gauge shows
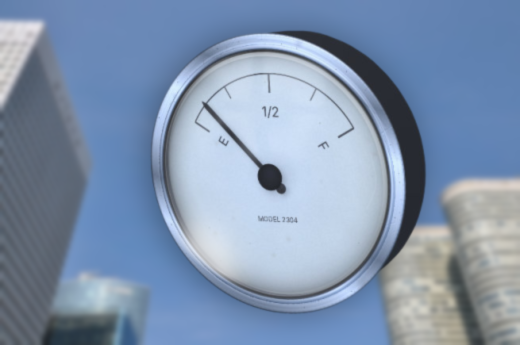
0.125
